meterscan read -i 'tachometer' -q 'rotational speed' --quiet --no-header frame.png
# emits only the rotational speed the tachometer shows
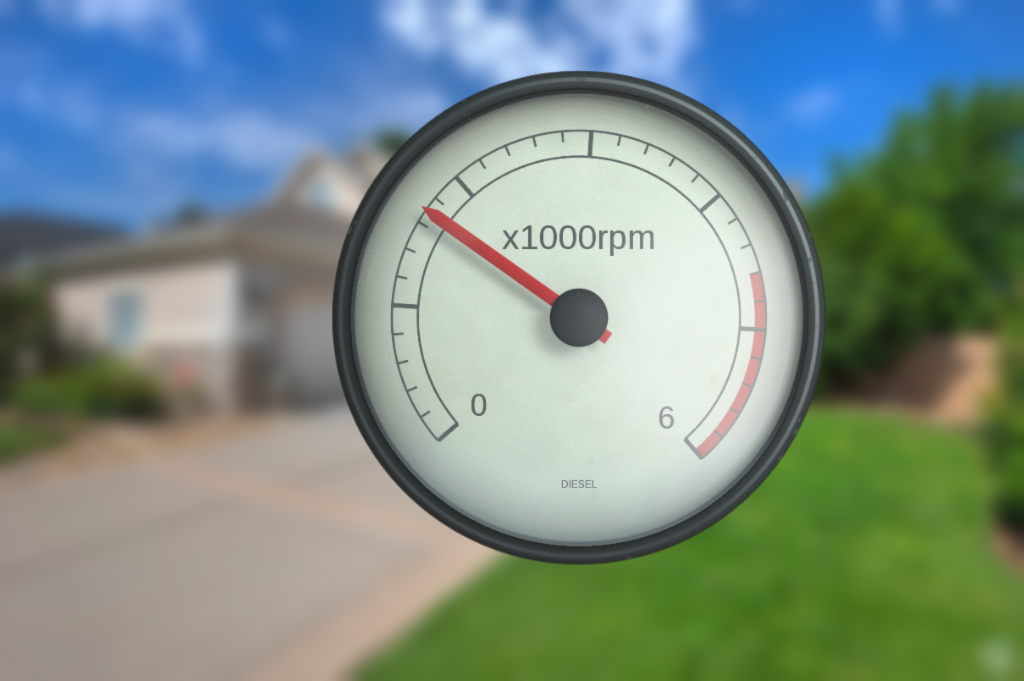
1700 rpm
